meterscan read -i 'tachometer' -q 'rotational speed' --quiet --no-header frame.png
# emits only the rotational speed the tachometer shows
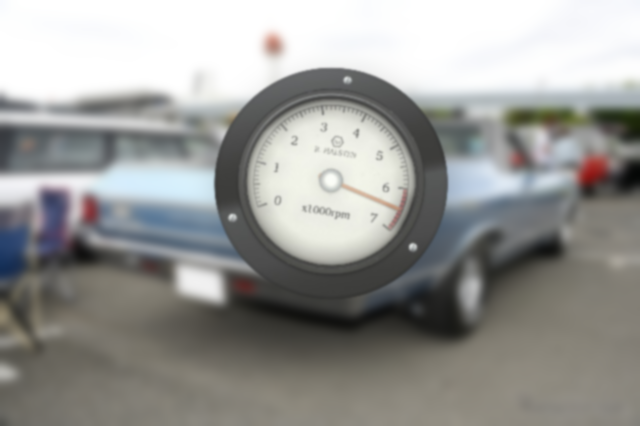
6500 rpm
